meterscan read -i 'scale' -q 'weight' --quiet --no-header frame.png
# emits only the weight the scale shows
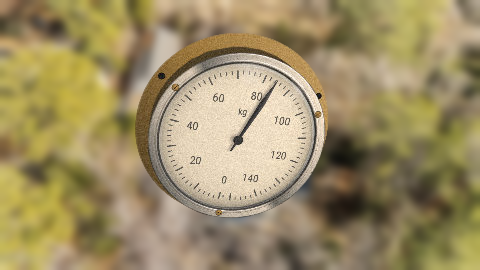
84 kg
